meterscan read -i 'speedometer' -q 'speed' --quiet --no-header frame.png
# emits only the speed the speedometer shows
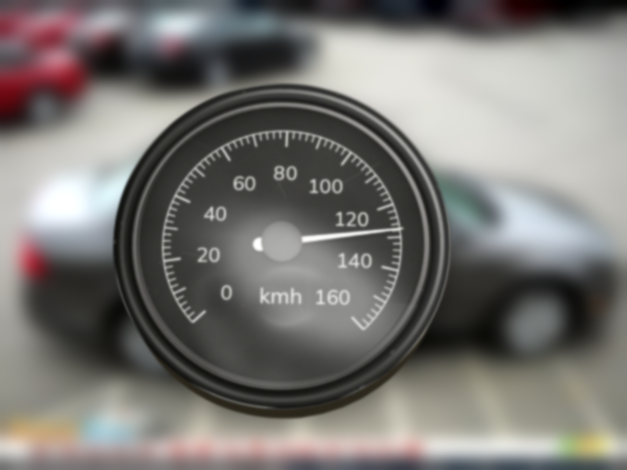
128 km/h
